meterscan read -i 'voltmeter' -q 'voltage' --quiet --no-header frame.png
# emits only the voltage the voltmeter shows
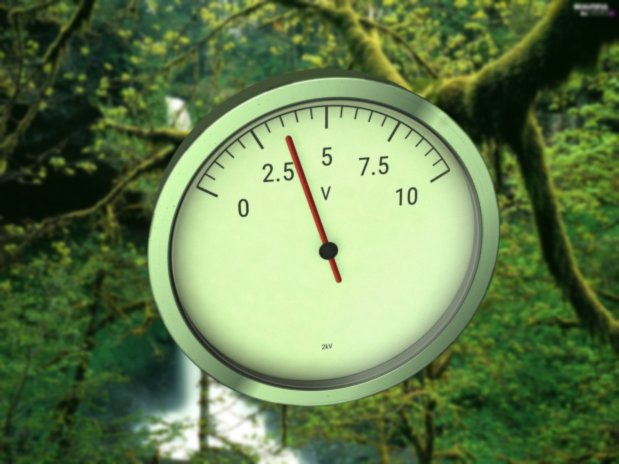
3.5 V
